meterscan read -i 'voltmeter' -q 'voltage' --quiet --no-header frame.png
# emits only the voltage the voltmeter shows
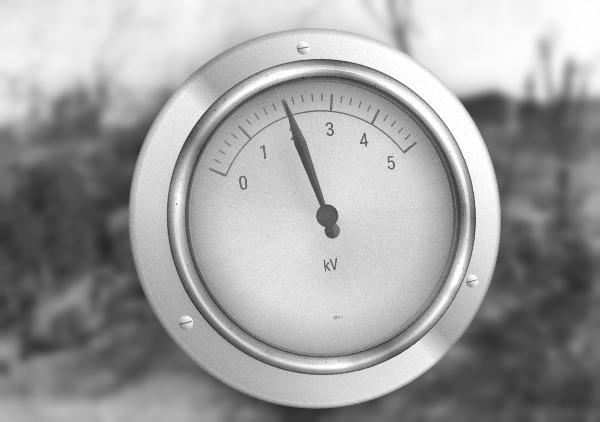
2 kV
